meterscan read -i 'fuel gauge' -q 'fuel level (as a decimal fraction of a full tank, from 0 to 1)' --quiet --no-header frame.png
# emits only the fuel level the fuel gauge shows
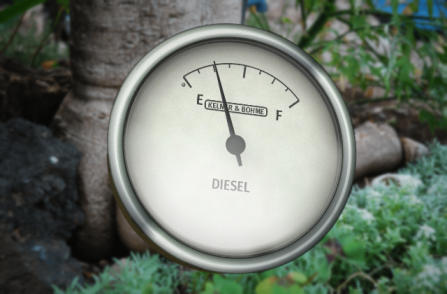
0.25
